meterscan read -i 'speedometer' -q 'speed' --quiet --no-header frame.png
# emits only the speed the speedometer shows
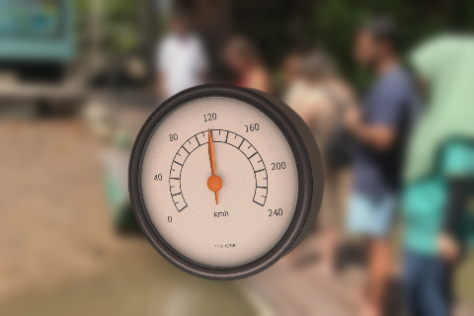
120 km/h
